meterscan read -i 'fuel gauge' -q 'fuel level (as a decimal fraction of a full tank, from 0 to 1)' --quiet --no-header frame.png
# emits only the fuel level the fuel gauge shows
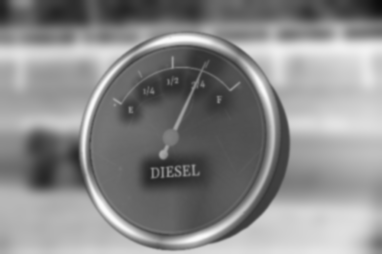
0.75
